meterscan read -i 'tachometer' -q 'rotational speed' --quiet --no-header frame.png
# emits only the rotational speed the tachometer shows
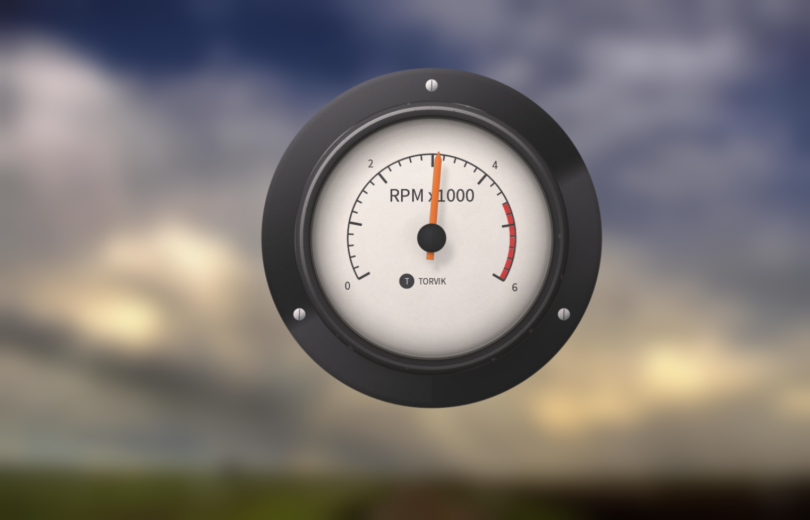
3100 rpm
